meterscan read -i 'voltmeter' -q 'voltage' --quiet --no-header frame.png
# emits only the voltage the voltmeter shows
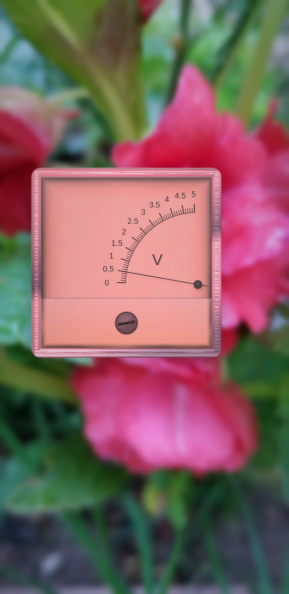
0.5 V
